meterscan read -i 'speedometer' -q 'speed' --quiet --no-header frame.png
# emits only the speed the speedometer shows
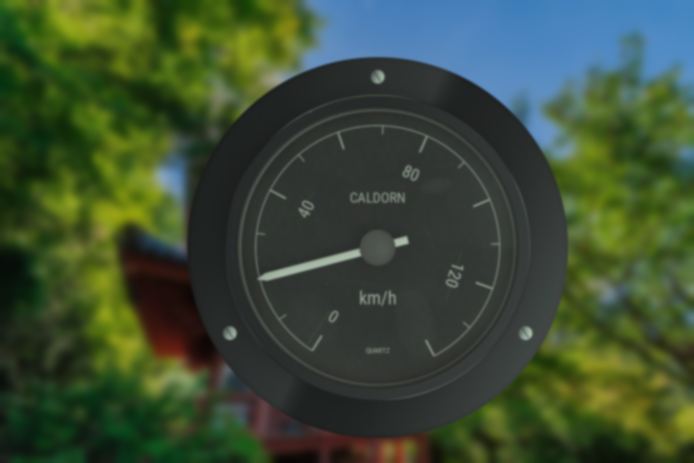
20 km/h
